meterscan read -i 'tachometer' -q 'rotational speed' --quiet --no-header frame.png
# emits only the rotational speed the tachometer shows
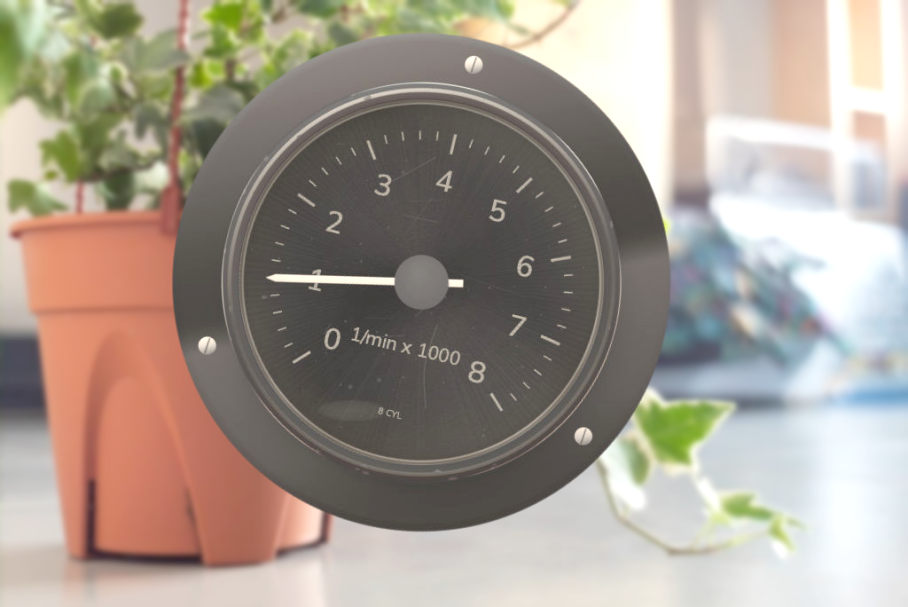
1000 rpm
